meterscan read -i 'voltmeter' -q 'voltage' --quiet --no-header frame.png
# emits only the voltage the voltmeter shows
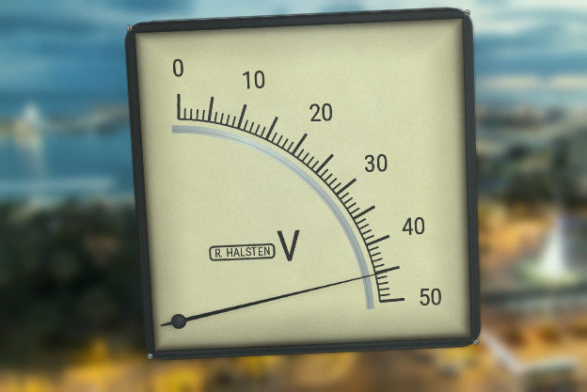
45 V
